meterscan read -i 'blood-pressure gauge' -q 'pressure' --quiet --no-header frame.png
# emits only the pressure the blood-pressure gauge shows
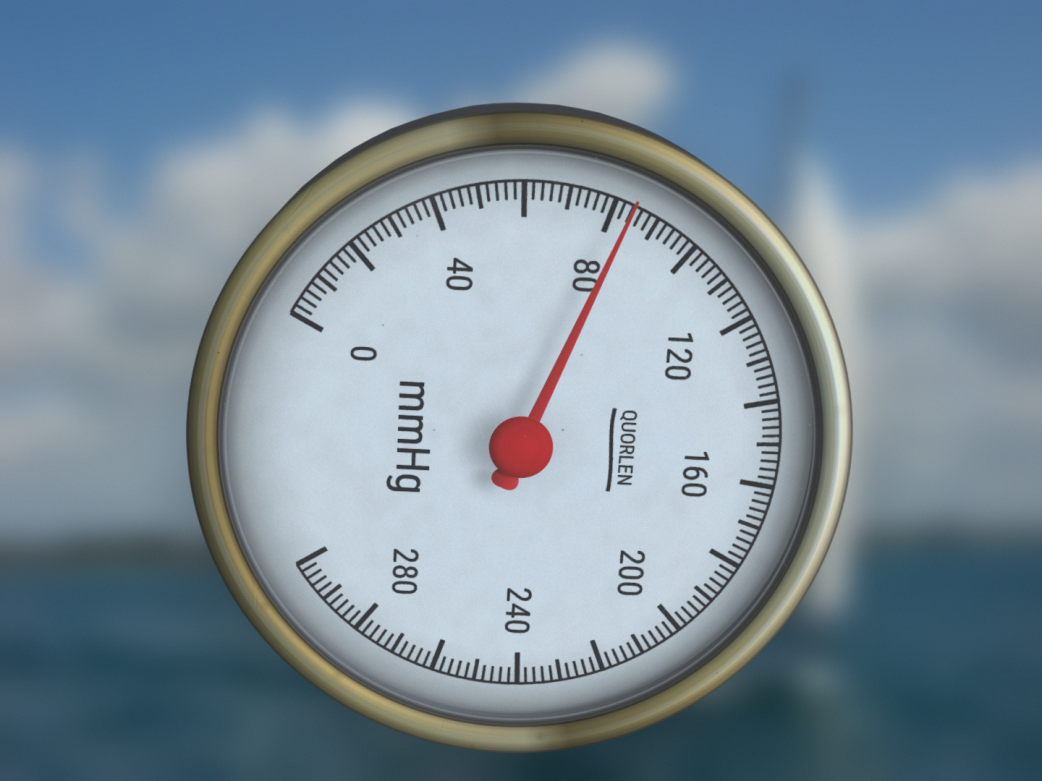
84 mmHg
